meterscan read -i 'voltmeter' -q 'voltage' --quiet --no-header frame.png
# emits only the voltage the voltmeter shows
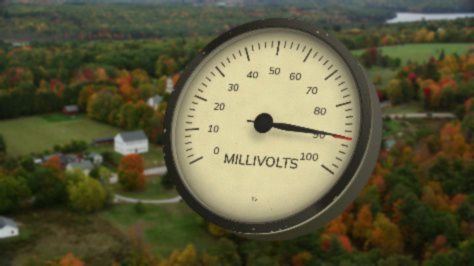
90 mV
